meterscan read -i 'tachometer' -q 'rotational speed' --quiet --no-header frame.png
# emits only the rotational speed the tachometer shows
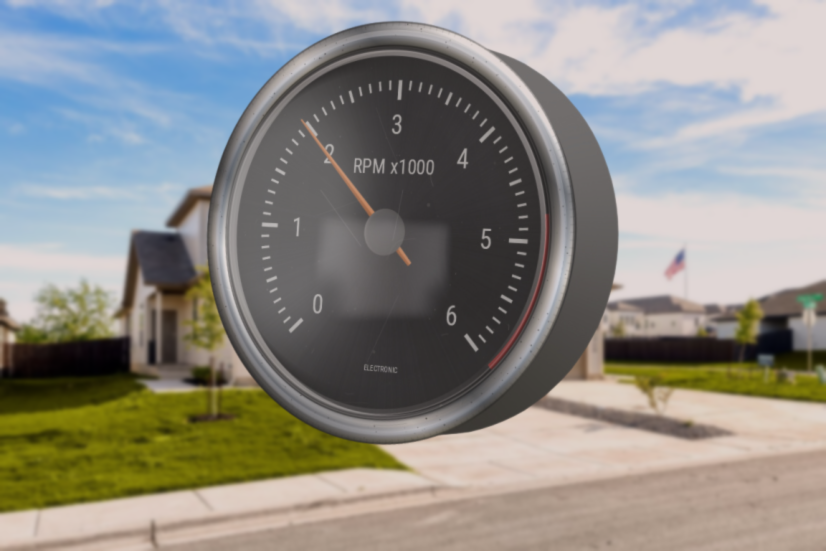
2000 rpm
